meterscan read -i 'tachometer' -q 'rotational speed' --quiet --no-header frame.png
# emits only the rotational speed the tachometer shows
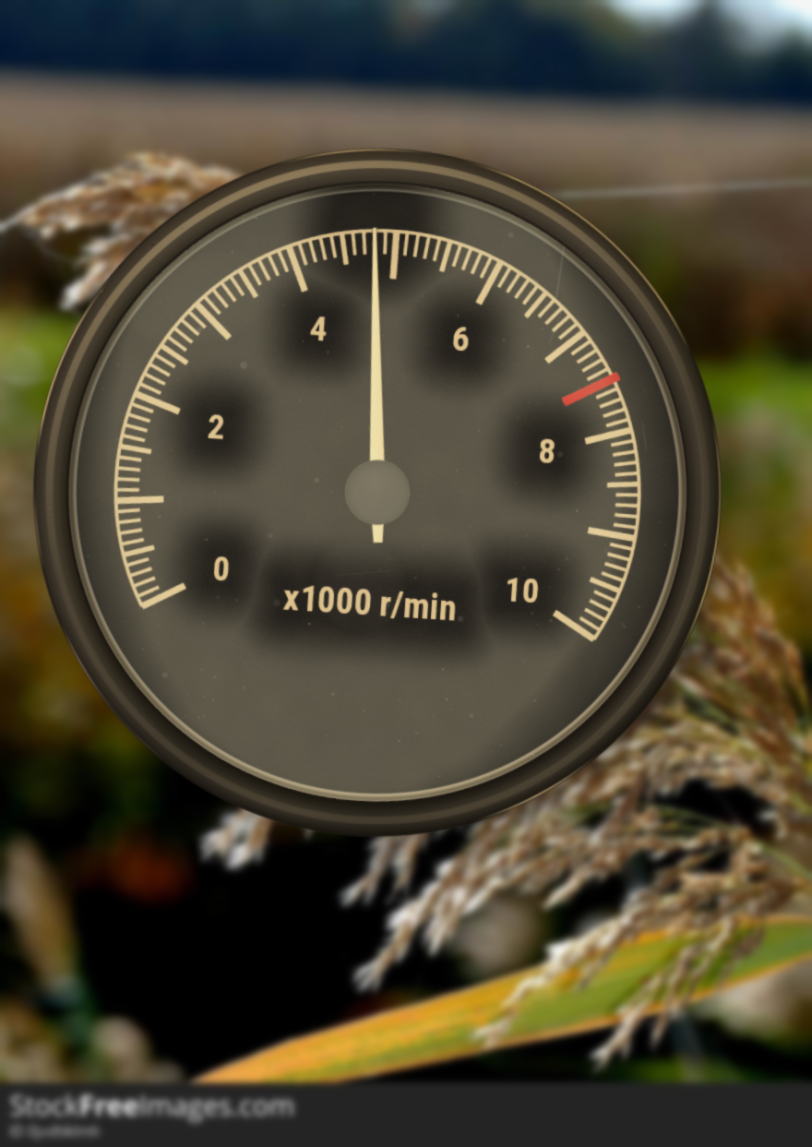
4800 rpm
